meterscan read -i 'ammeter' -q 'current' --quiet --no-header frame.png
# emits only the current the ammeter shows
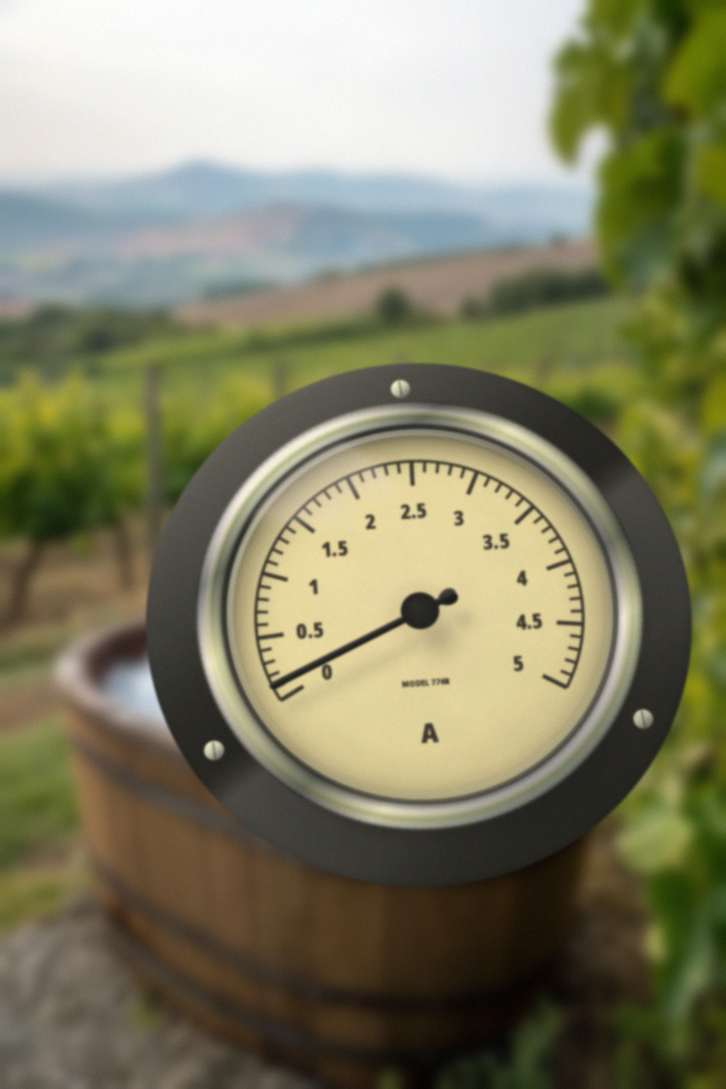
0.1 A
